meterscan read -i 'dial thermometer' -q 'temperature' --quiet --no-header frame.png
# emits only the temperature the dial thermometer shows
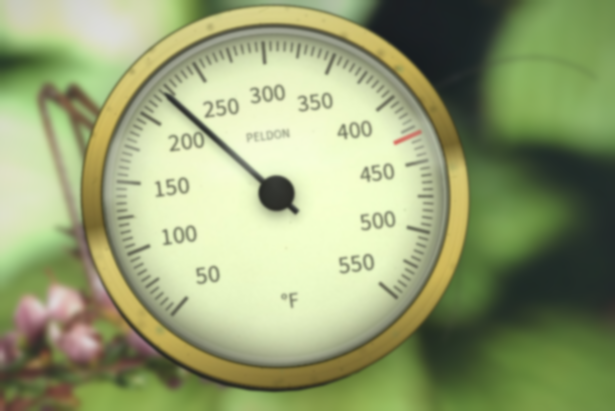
220 °F
